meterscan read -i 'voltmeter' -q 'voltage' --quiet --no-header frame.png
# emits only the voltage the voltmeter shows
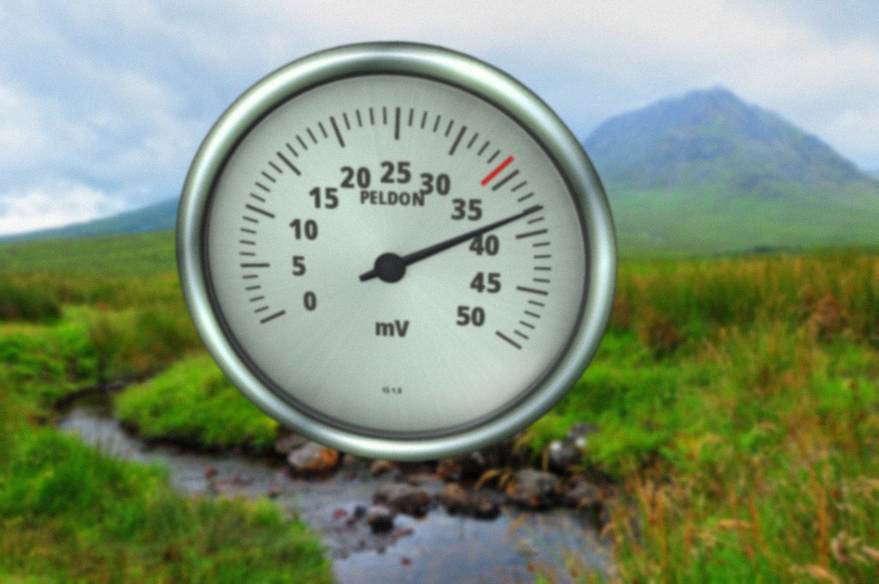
38 mV
